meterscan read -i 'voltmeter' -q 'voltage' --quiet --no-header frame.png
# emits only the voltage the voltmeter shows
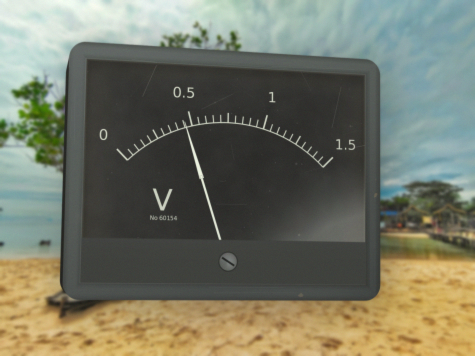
0.45 V
